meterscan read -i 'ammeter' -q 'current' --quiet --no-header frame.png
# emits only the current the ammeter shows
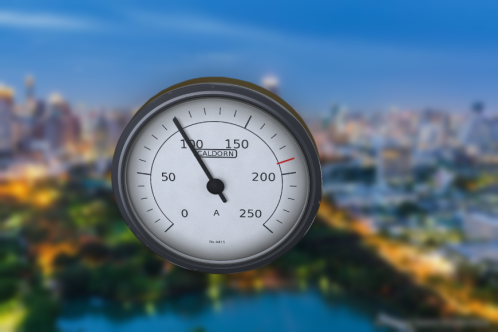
100 A
